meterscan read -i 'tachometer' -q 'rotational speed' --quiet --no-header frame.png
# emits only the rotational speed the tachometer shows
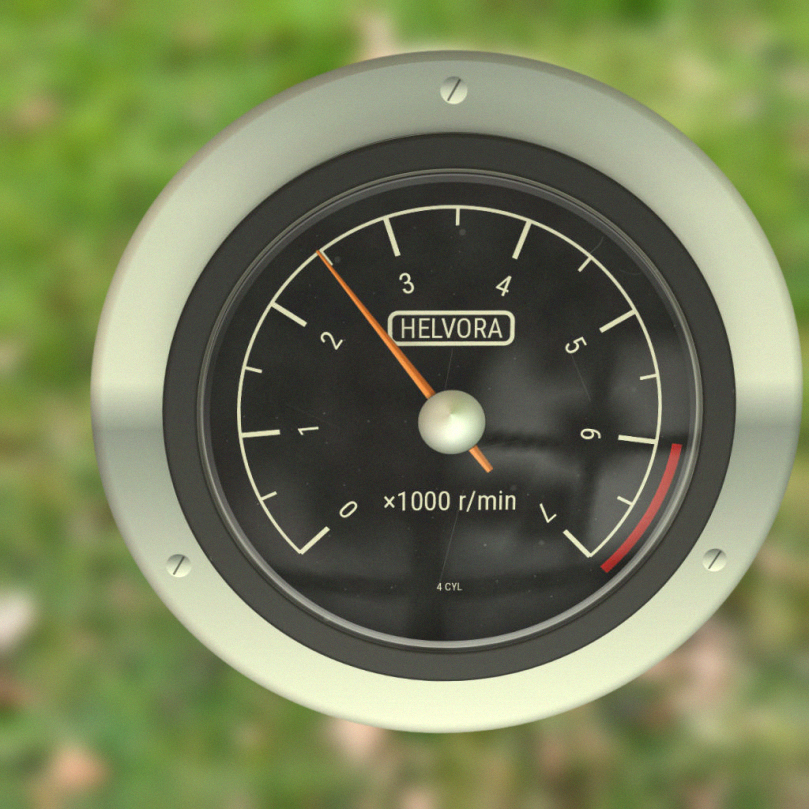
2500 rpm
